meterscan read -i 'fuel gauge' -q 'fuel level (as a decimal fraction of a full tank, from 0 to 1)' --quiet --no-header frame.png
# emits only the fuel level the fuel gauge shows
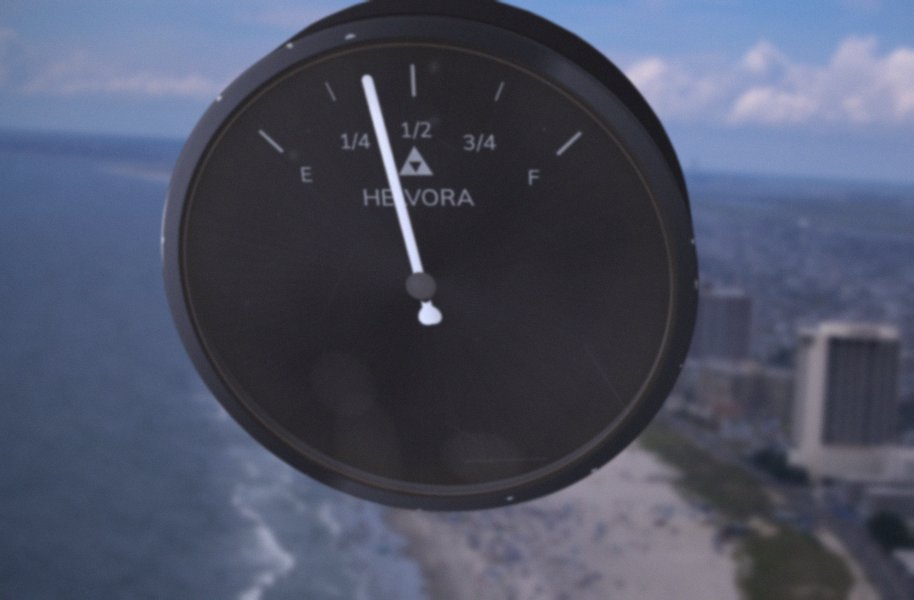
0.375
